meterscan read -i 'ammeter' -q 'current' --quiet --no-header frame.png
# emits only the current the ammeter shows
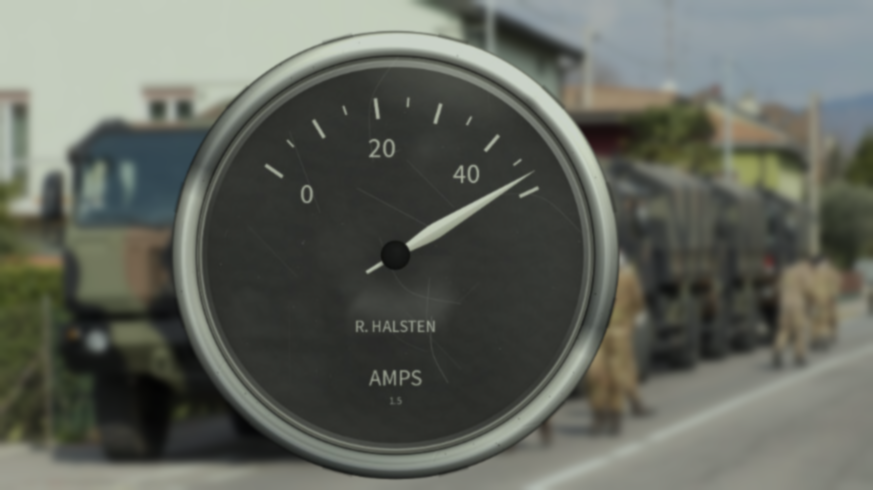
47.5 A
